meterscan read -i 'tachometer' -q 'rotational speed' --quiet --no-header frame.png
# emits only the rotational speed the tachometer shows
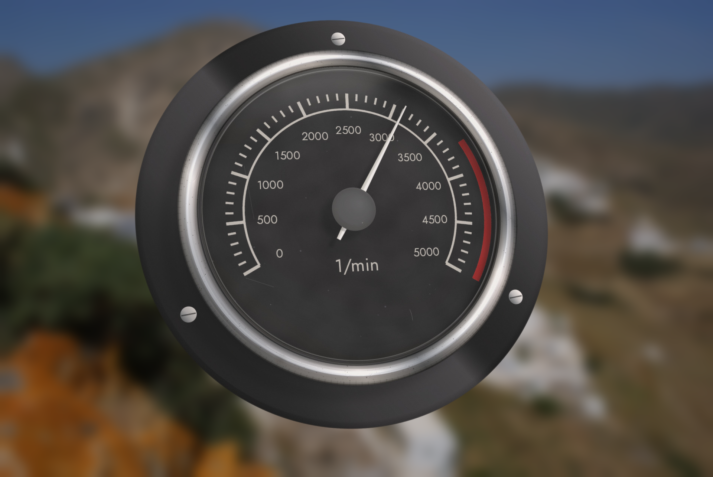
3100 rpm
